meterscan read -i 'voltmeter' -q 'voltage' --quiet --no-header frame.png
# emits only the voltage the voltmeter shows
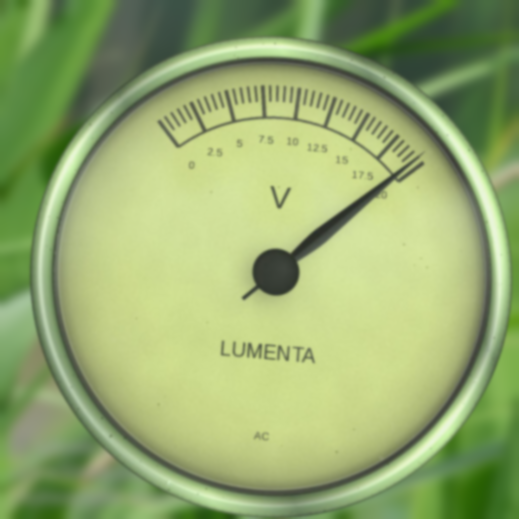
19.5 V
